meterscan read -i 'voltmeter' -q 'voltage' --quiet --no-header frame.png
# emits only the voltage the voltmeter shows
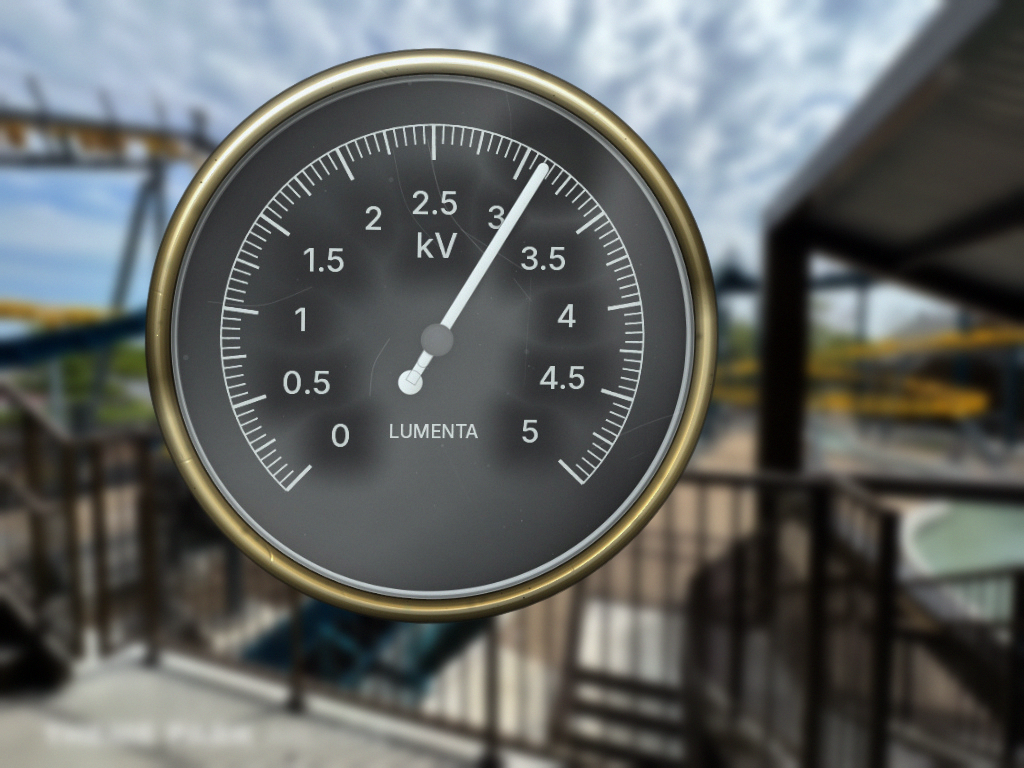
3.1 kV
